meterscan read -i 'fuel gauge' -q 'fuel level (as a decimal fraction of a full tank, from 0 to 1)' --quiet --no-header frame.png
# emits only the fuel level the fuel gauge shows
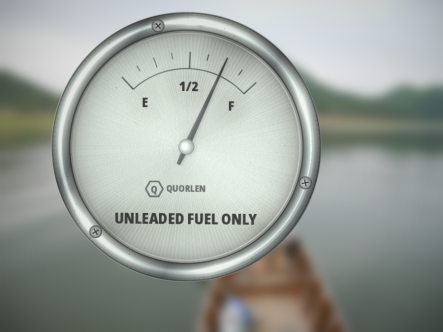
0.75
